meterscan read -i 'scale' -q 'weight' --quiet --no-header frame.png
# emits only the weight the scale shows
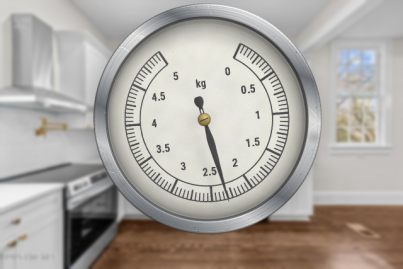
2.3 kg
